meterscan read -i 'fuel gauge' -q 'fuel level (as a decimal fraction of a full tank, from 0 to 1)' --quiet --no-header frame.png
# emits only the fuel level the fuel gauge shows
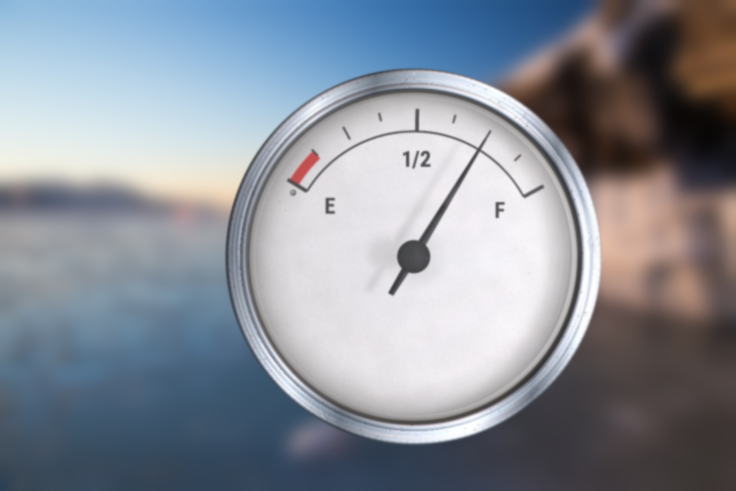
0.75
